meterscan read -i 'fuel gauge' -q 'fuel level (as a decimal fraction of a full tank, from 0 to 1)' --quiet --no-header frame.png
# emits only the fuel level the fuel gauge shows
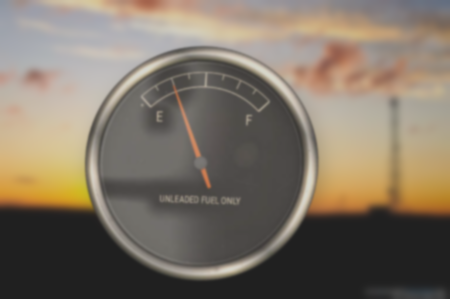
0.25
